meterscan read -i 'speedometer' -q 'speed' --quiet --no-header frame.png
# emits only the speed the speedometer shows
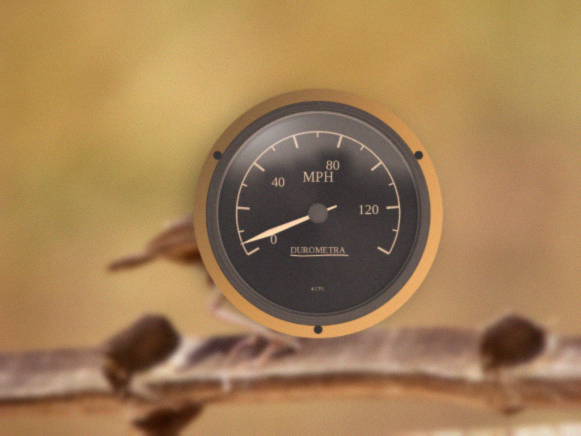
5 mph
